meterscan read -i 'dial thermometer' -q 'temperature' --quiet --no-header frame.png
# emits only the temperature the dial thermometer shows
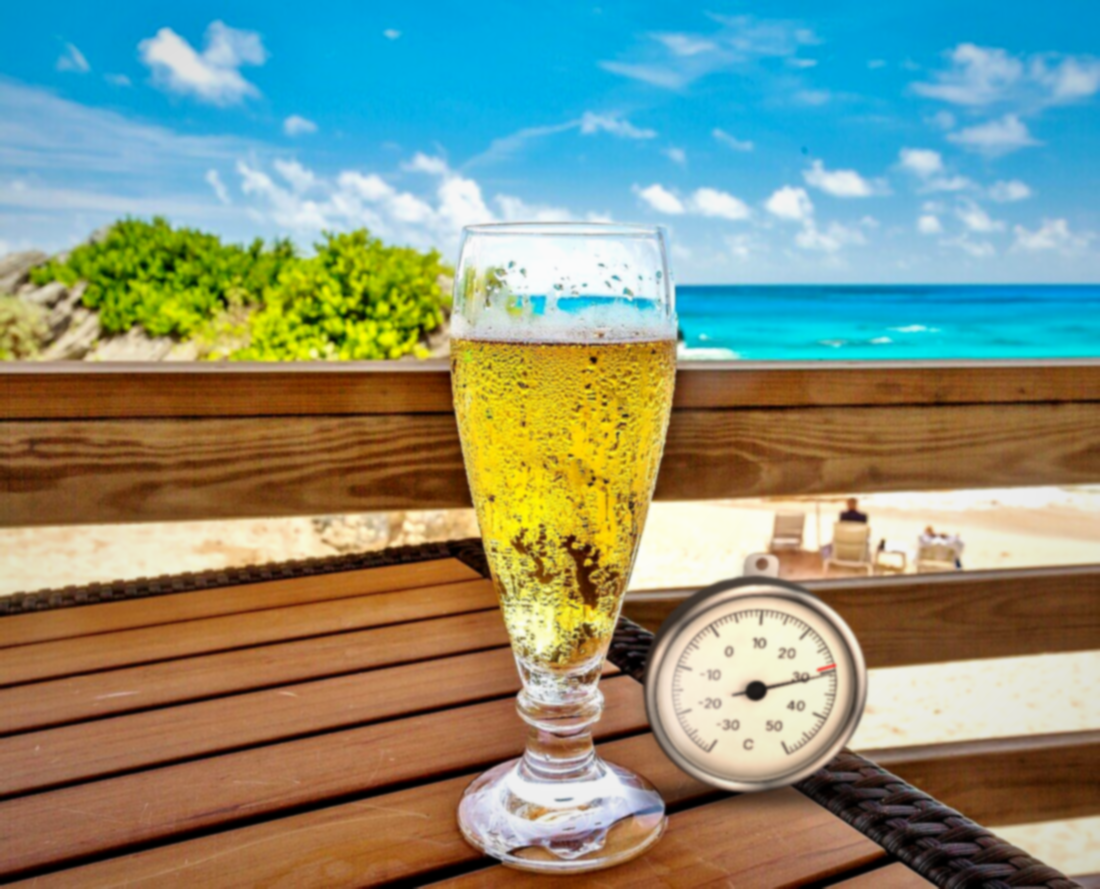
30 °C
